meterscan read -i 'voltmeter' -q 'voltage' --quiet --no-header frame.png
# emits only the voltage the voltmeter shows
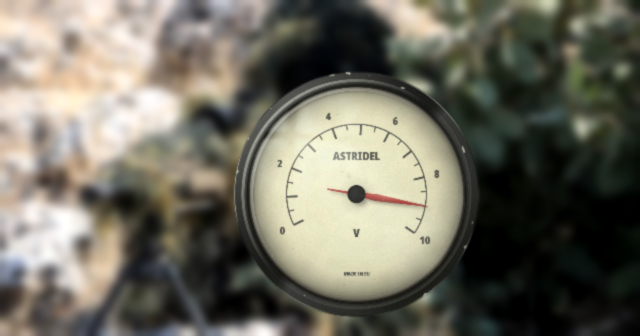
9 V
